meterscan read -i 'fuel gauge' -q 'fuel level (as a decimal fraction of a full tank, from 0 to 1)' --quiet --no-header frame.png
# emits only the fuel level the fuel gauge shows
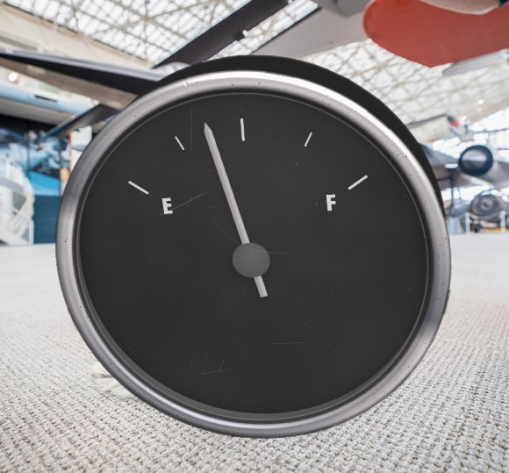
0.375
